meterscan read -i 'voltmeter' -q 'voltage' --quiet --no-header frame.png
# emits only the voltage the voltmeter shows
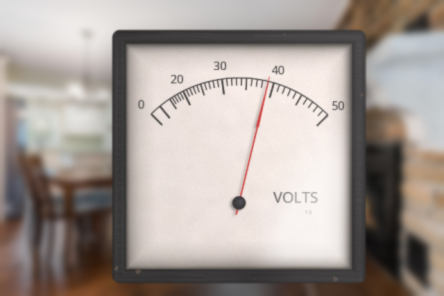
39 V
